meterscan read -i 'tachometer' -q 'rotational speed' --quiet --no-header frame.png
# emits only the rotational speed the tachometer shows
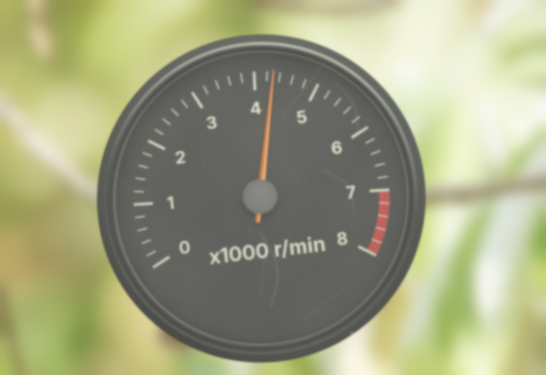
4300 rpm
